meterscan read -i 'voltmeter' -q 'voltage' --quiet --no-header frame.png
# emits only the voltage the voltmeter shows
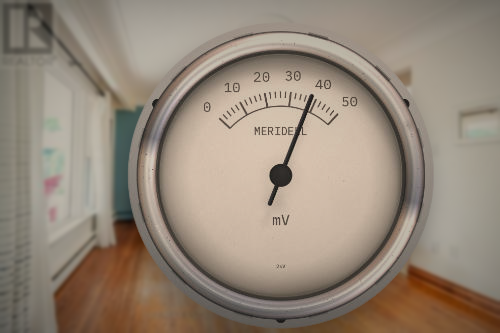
38 mV
